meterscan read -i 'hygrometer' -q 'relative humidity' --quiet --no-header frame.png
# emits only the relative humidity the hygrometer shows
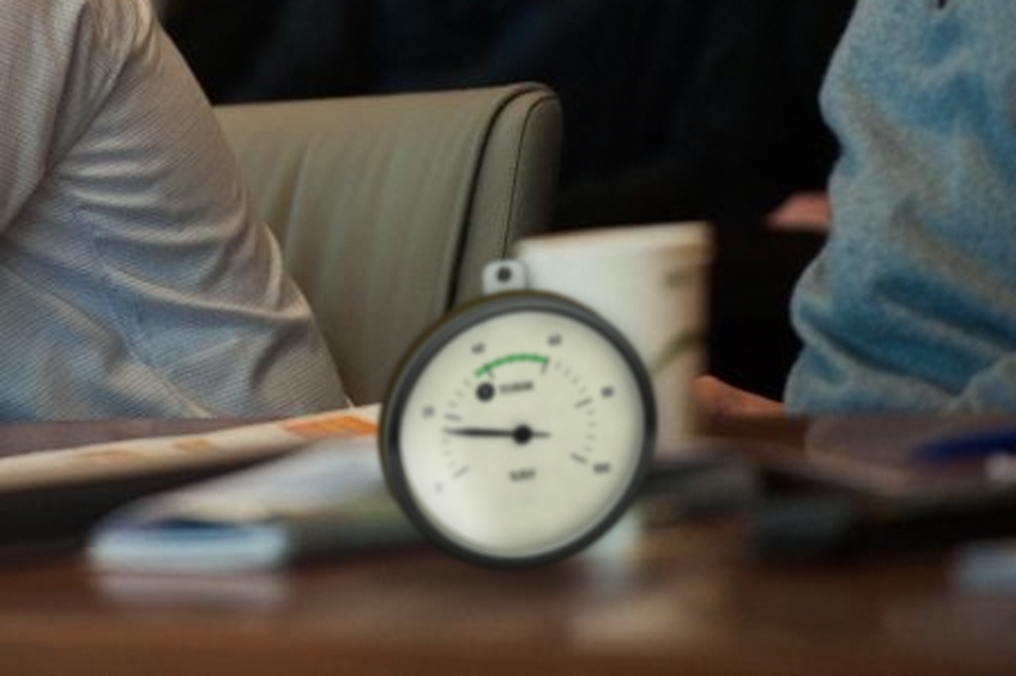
16 %
